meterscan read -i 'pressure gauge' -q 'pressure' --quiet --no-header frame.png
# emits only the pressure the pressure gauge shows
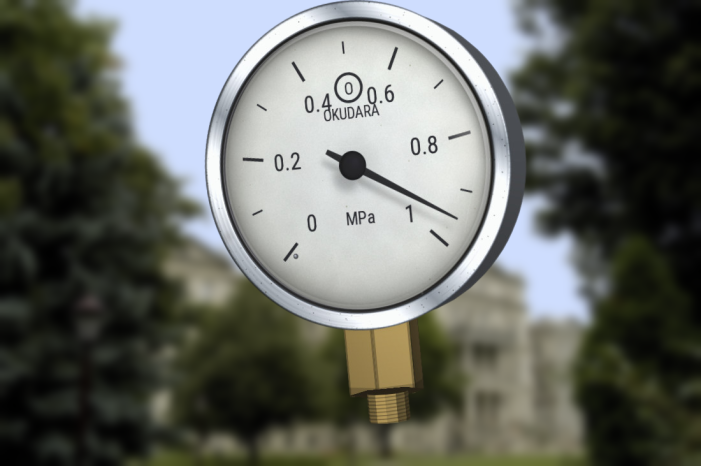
0.95 MPa
